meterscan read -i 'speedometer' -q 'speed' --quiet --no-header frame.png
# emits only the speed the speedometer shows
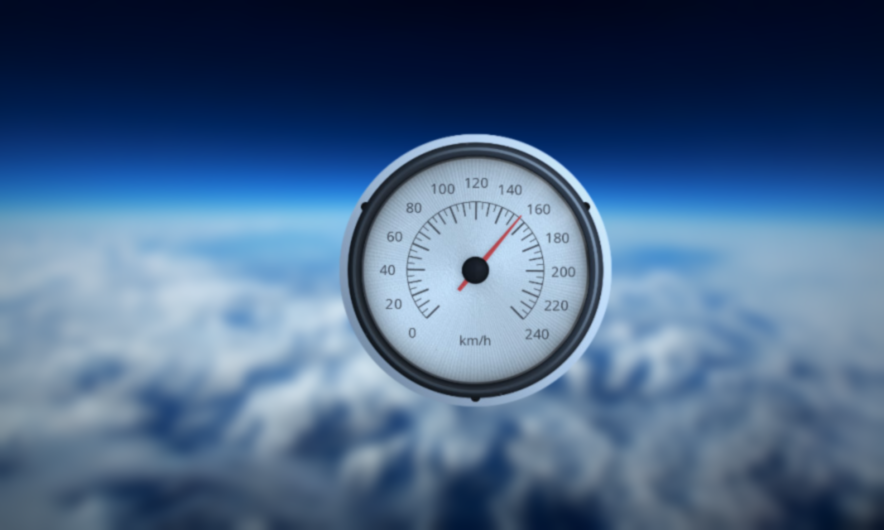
155 km/h
